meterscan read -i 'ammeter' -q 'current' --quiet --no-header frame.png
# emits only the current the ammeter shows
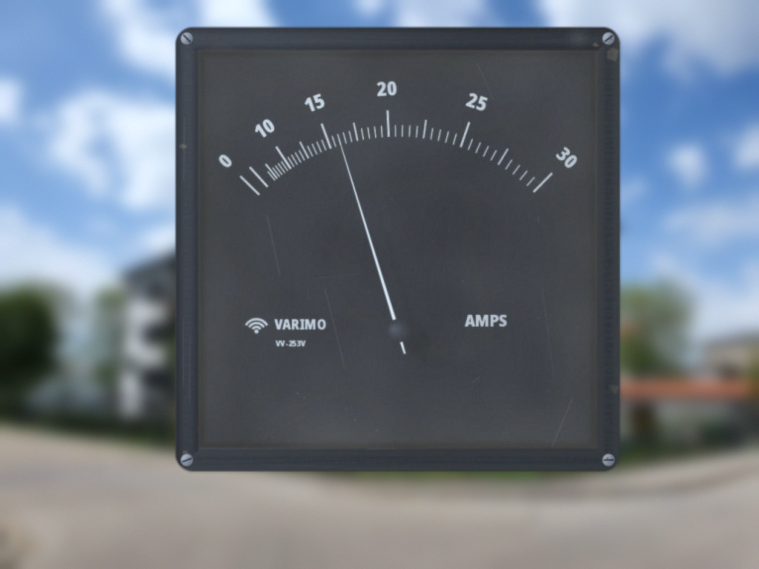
16 A
